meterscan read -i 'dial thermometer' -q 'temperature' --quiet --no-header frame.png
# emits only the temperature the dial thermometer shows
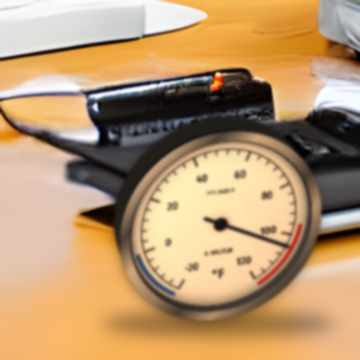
104 °F
